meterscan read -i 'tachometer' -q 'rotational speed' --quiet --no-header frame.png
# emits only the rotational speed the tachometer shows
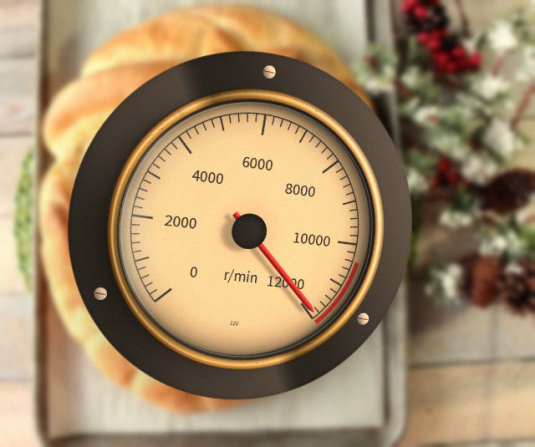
11900 rpm
